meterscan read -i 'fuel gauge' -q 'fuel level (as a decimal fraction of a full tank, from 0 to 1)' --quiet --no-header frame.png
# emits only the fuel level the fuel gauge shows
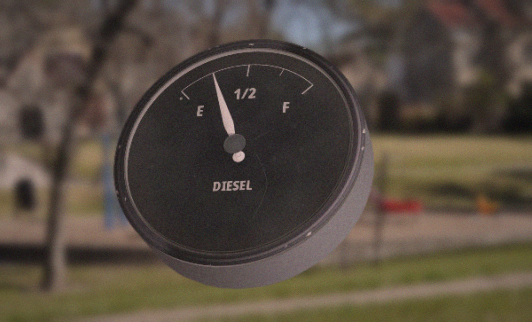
0.25
